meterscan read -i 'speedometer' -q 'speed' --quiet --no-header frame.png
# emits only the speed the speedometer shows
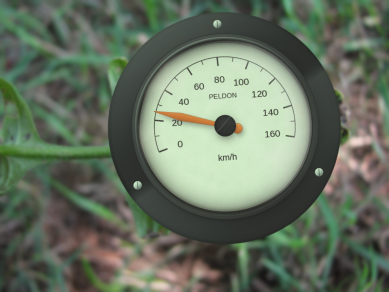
25 km/h
